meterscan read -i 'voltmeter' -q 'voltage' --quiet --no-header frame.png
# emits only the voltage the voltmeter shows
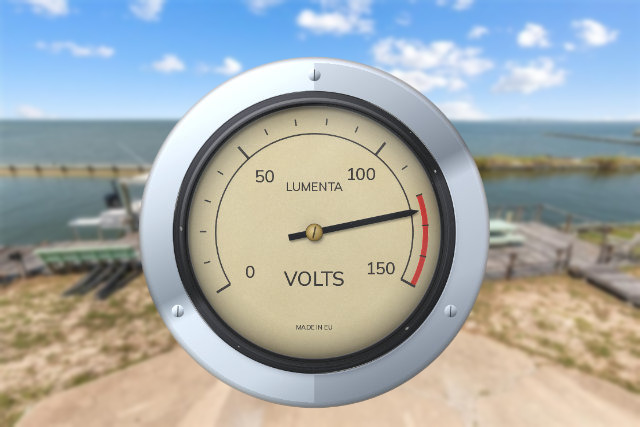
125 V
